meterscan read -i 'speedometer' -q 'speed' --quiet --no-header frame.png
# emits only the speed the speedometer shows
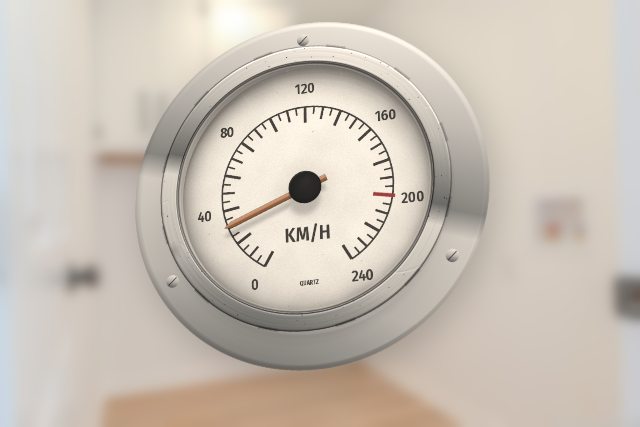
30 km/h
